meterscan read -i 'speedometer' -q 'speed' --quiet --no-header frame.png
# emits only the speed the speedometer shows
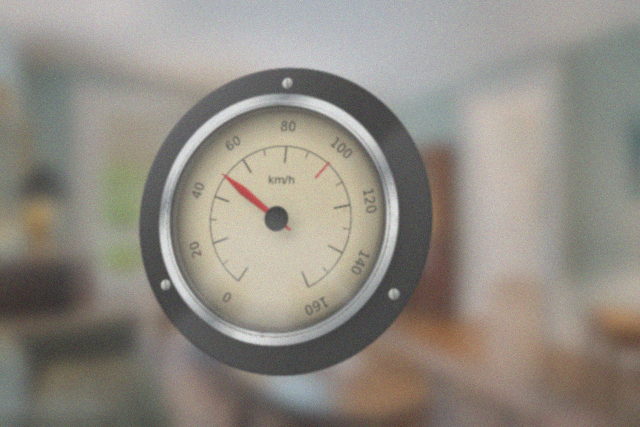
50 km/h
